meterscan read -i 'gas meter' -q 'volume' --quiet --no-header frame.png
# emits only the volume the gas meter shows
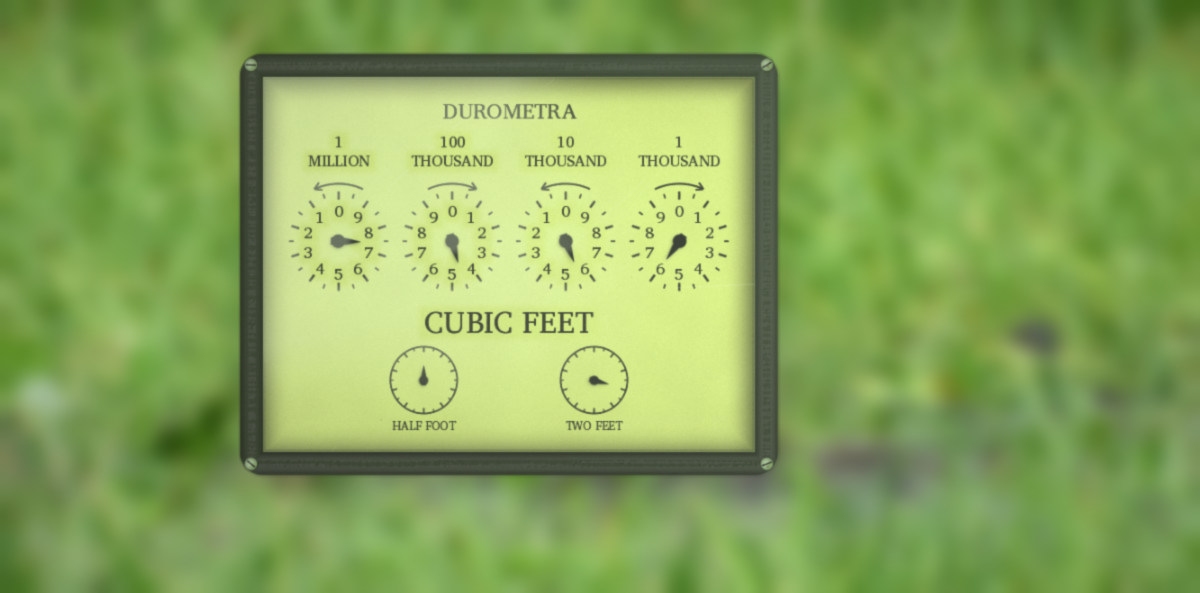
745600 ft³
